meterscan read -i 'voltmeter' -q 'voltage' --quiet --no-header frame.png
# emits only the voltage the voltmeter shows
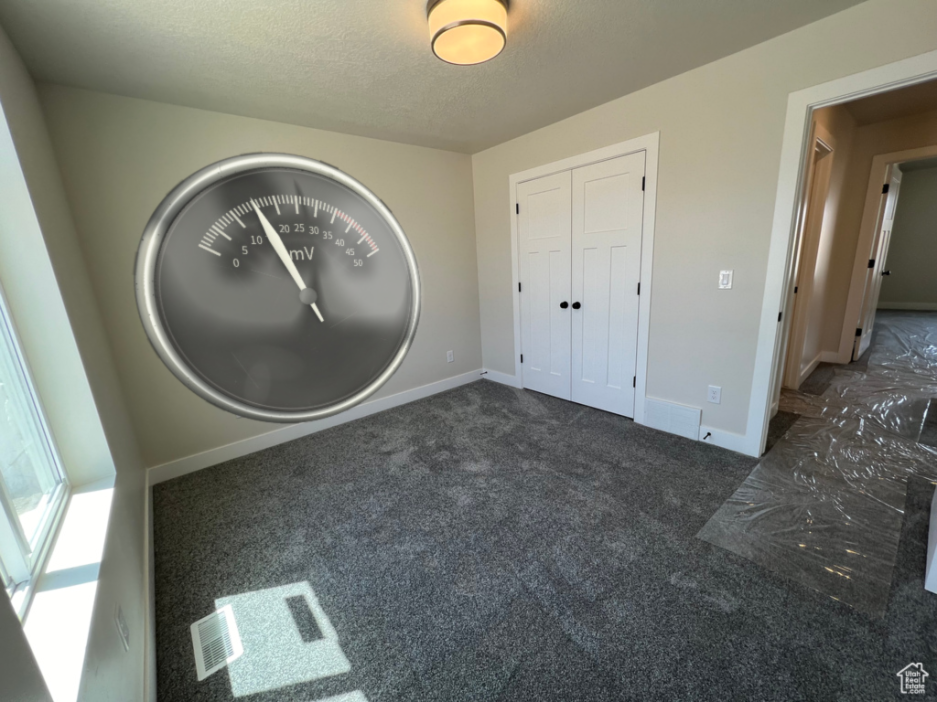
15 mV
